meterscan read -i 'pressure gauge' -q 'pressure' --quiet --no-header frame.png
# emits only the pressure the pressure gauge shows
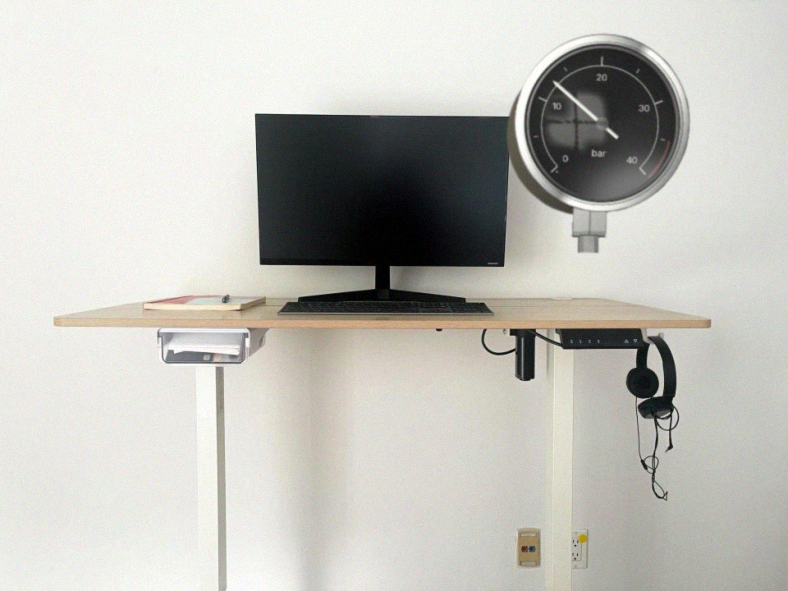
12.5 bar
